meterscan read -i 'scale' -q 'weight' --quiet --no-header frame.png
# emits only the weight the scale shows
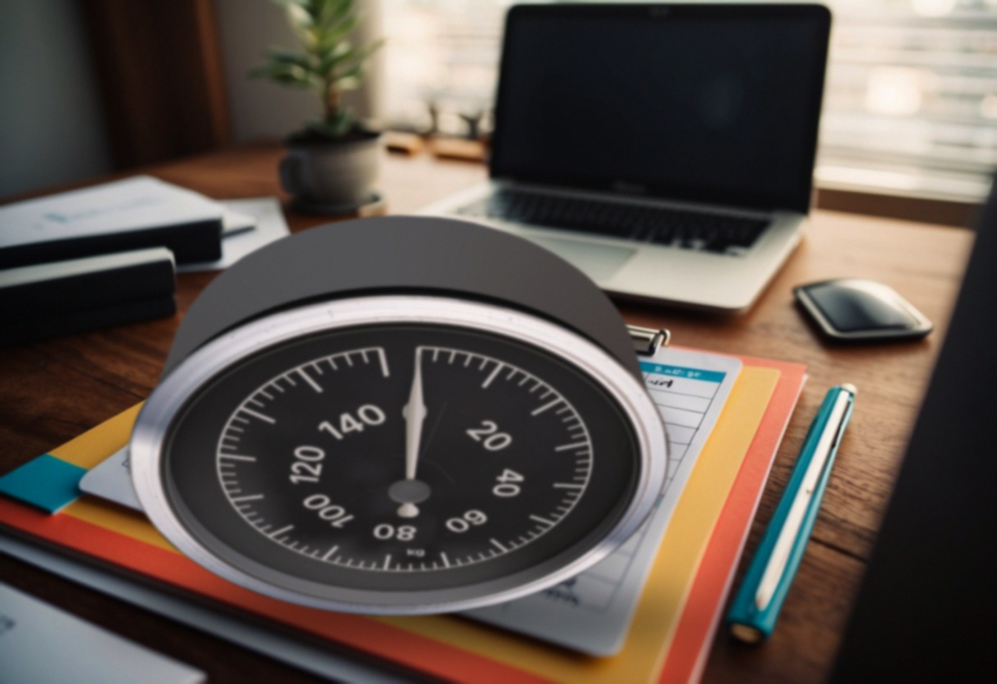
0 kg
